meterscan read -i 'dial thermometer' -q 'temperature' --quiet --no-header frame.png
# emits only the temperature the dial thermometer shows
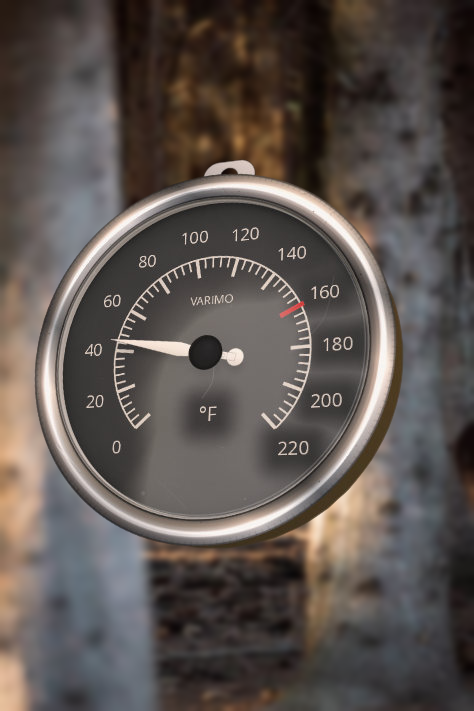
44 °F
